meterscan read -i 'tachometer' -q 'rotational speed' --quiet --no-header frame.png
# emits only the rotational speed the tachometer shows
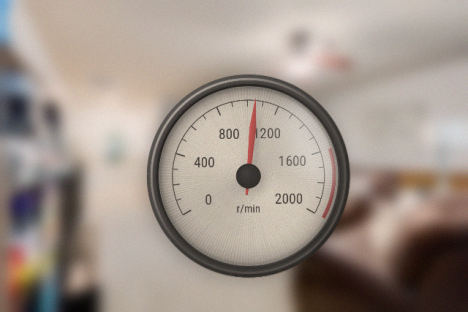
1050 rpm
